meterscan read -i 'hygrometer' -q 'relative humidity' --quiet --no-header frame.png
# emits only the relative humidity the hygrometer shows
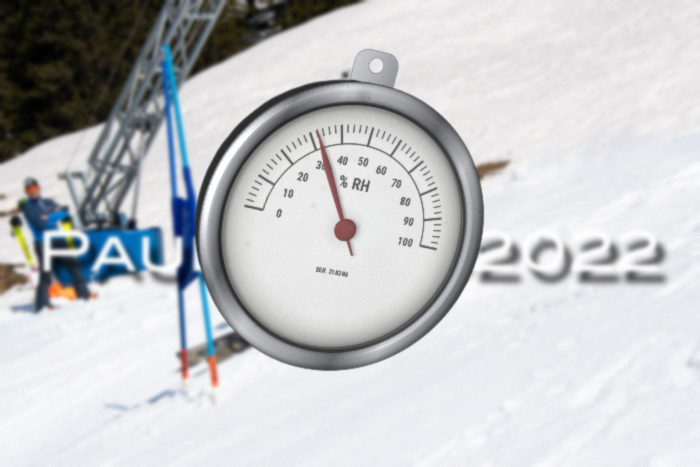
32 %
